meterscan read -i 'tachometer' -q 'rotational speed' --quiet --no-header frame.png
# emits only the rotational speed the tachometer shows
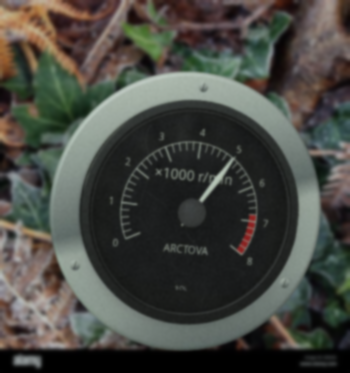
5000 rpm
